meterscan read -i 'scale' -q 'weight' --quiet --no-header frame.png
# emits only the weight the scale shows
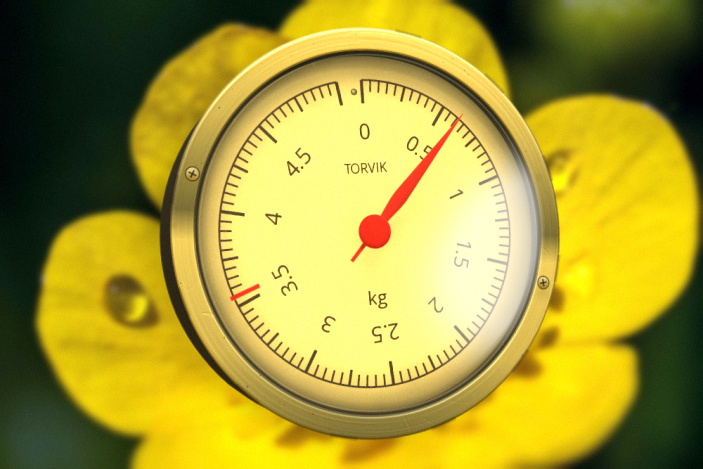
0.6 kg
